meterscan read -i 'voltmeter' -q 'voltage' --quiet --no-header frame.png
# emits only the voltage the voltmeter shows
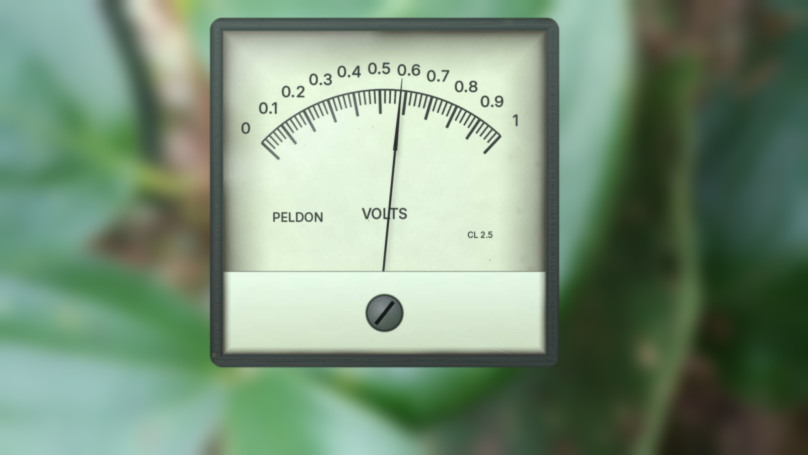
0.58 V
